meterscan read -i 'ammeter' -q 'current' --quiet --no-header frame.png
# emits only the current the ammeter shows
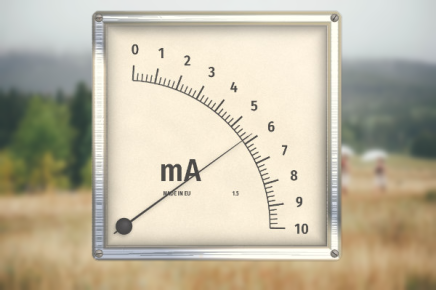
5.8 mA
